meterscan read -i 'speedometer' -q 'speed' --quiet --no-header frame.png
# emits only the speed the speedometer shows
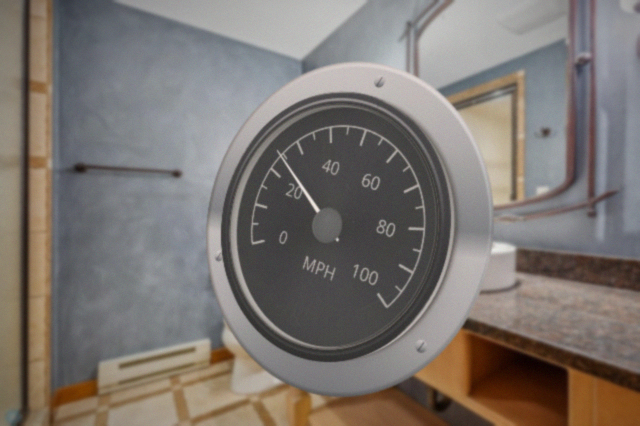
25 mph
